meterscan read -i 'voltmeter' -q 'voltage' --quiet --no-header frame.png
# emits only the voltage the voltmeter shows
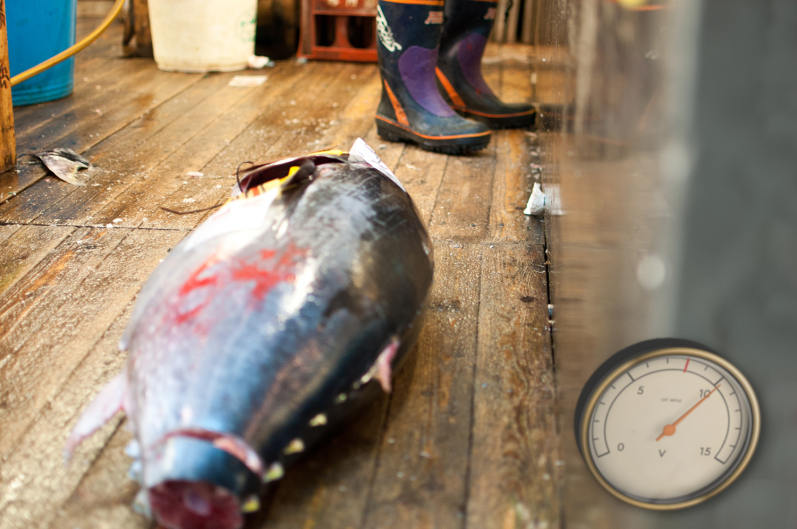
10 V
